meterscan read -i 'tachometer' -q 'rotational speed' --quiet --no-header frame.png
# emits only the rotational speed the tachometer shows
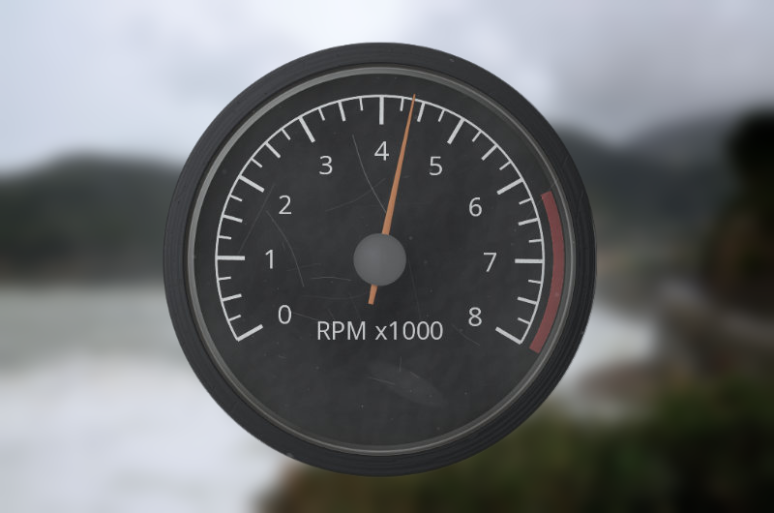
4375 rpm
